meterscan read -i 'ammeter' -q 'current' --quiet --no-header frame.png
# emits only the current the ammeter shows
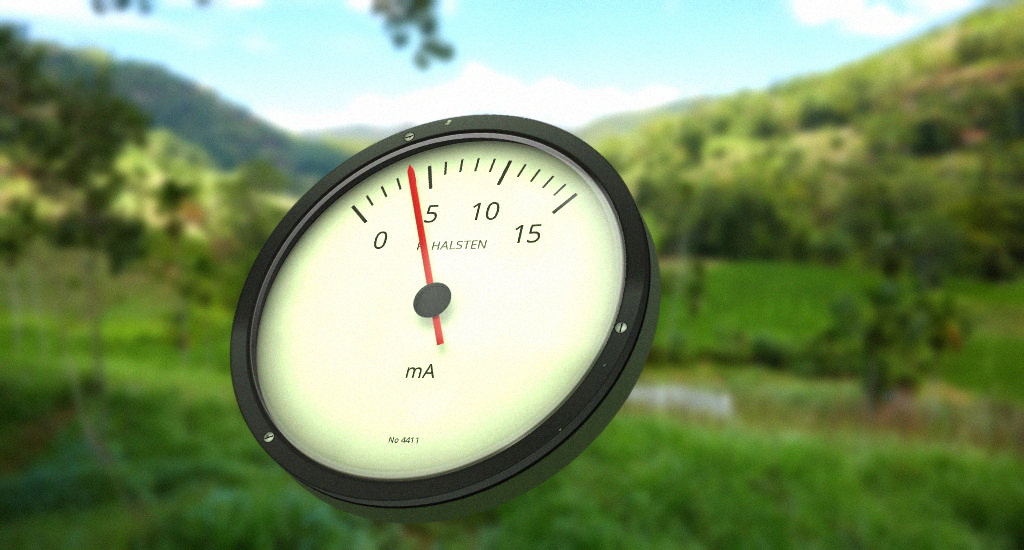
4 mA
